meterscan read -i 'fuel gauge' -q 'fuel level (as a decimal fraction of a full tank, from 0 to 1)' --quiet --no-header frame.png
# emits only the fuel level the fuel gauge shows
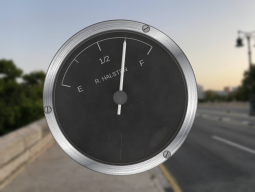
0.75
